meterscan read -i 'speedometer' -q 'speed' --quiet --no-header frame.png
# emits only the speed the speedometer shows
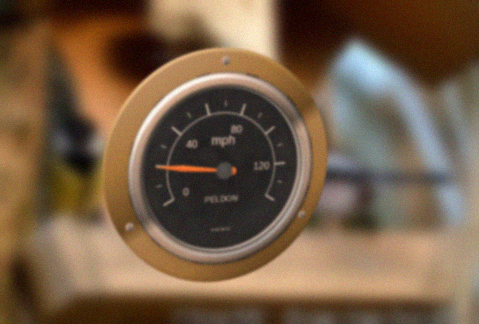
20 mph
